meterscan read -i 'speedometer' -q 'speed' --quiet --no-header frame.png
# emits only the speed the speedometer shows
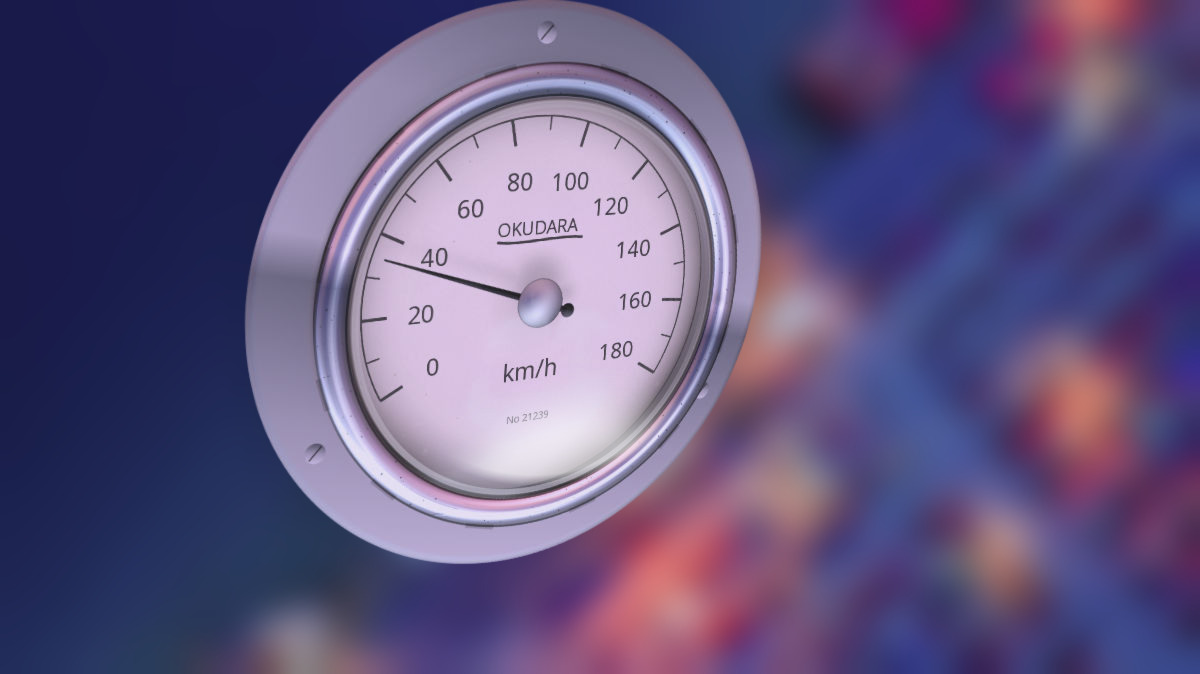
35 km/h
